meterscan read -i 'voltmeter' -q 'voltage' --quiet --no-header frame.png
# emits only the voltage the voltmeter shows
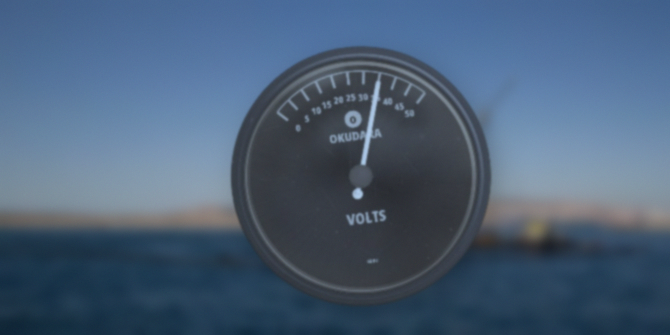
35 V
